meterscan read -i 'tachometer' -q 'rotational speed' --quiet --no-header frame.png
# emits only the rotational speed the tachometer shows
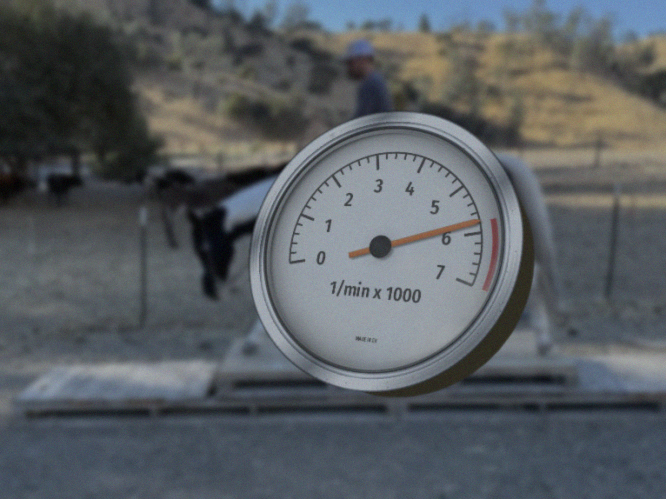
5800 rpm
